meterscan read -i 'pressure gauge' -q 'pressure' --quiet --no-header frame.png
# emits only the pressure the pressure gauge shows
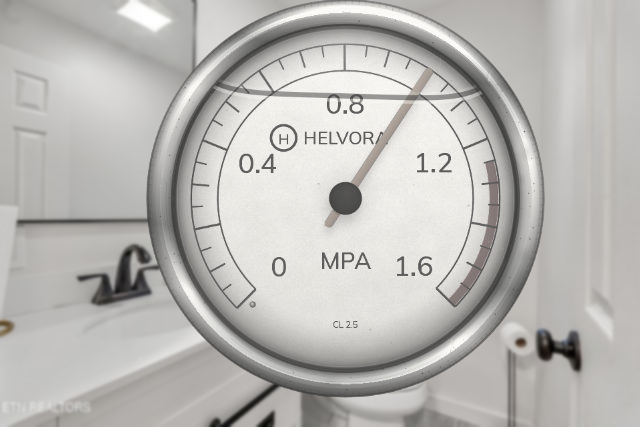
1 MPa
